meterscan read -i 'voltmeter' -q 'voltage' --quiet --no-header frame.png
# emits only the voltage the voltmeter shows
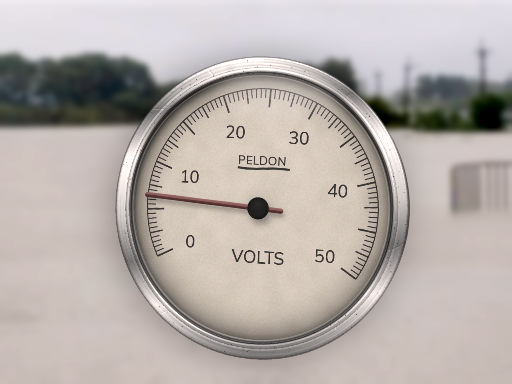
6.5 V
